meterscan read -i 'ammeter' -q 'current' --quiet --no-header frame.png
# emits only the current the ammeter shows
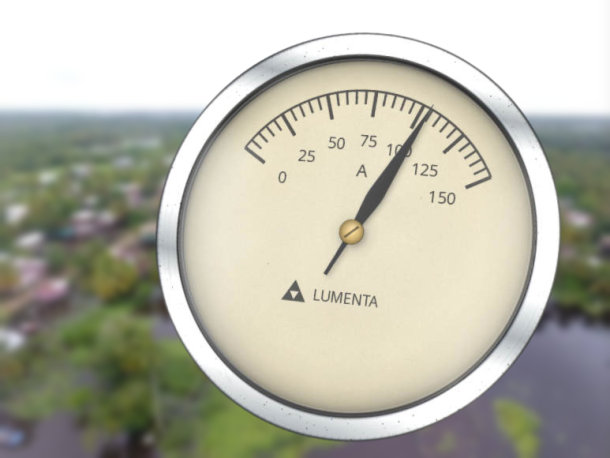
105 A
